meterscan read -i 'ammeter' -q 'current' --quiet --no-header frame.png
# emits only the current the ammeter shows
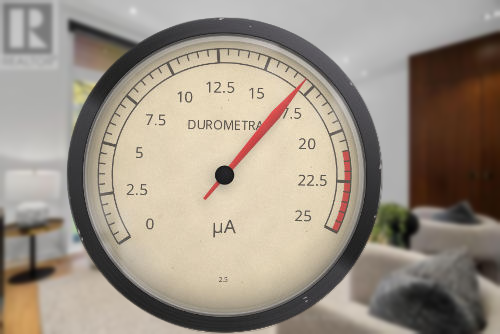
17 µA
